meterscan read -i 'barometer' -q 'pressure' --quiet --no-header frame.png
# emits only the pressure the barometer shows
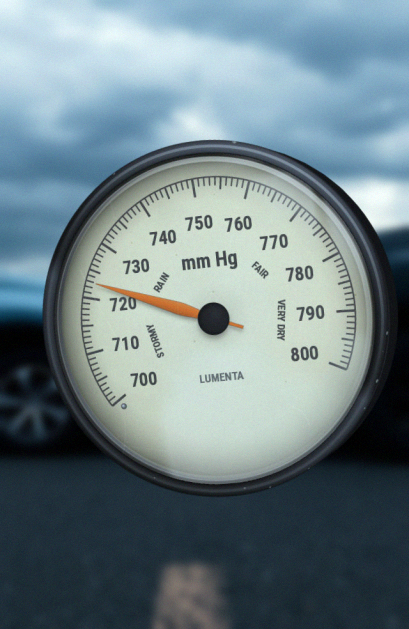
723 mmHg
